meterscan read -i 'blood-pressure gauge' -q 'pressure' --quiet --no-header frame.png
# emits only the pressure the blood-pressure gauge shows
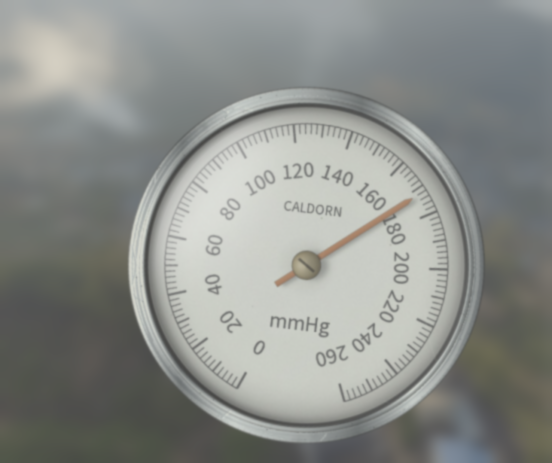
172 mmHg
